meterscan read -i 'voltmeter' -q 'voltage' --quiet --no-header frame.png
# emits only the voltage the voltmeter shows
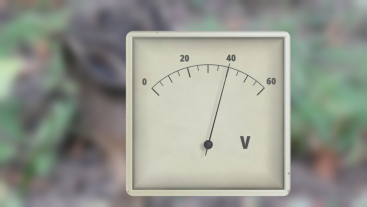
40 V
